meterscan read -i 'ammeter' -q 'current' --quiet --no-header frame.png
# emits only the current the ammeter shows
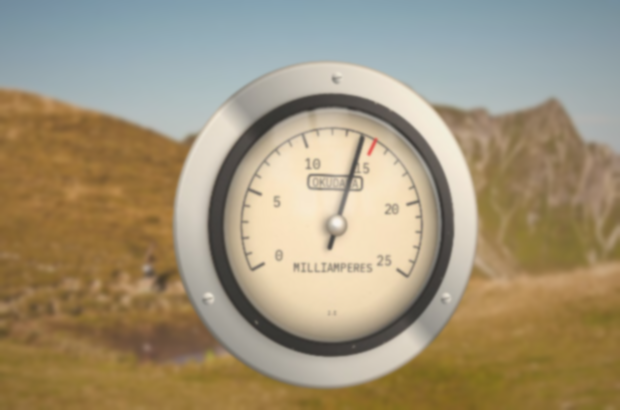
14 mA
